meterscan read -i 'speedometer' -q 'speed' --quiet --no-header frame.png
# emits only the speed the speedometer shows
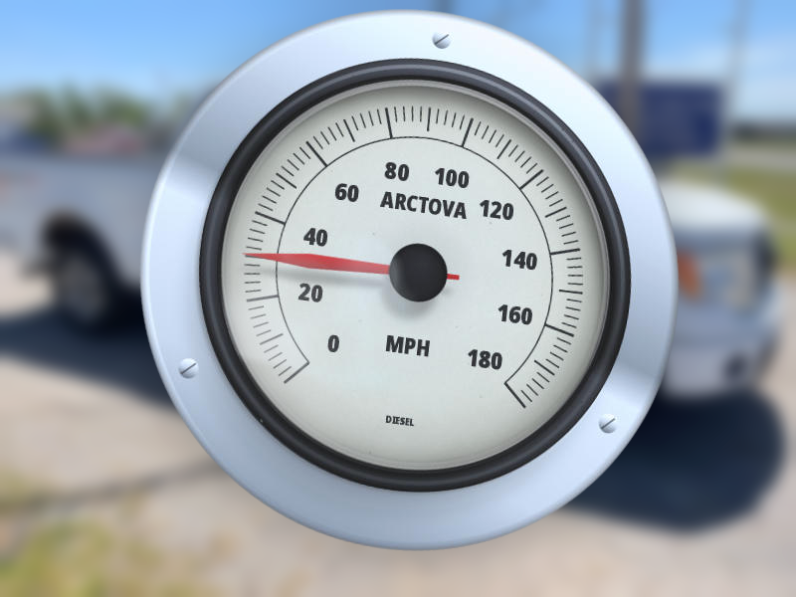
30 mph
